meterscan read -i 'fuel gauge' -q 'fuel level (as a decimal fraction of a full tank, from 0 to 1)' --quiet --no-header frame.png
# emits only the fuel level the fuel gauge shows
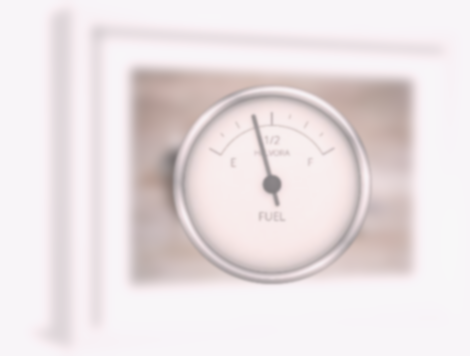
0.375
